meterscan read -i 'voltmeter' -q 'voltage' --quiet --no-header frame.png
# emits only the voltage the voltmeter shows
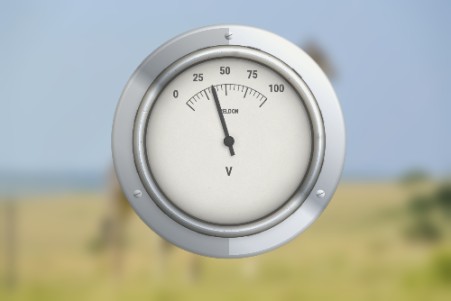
35 V
